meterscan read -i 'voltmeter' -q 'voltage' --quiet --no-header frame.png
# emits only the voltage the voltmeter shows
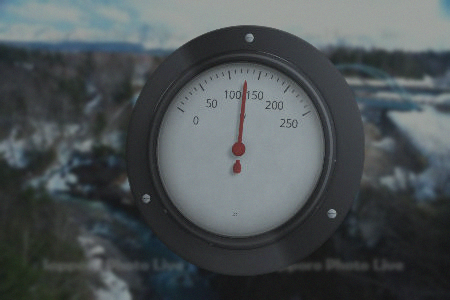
130 V
